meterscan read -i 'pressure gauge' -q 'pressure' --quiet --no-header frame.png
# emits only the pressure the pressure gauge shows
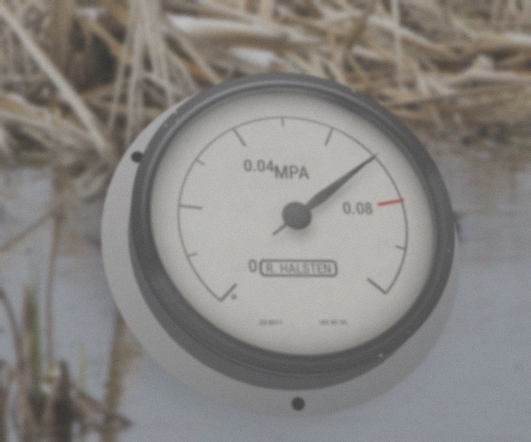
0.07 MPa
